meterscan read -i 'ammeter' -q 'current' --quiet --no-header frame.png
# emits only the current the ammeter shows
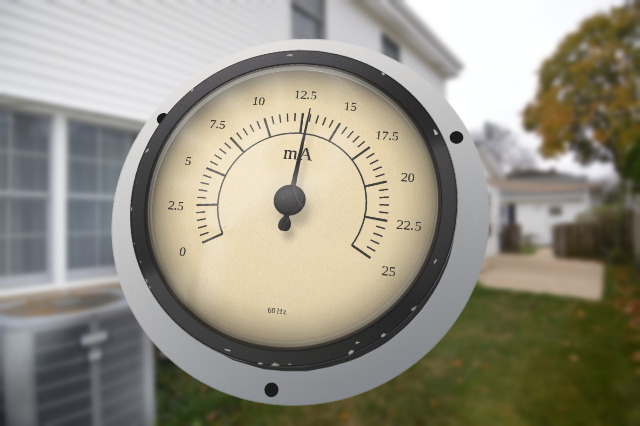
13 mA
